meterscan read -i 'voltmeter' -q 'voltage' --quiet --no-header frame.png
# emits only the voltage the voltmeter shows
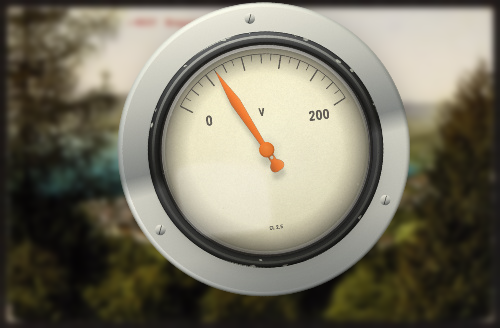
50 V
